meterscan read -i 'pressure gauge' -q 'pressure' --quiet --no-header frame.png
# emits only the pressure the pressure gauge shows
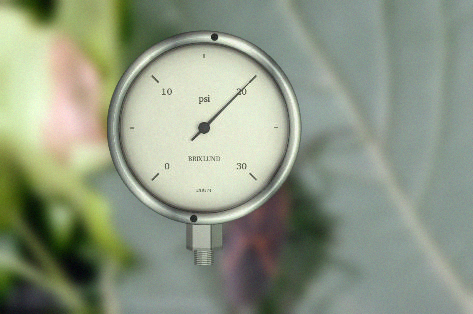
20 psi
